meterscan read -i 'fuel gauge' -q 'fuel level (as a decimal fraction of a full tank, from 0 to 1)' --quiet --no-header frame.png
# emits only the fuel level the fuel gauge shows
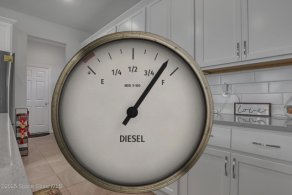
0.875
